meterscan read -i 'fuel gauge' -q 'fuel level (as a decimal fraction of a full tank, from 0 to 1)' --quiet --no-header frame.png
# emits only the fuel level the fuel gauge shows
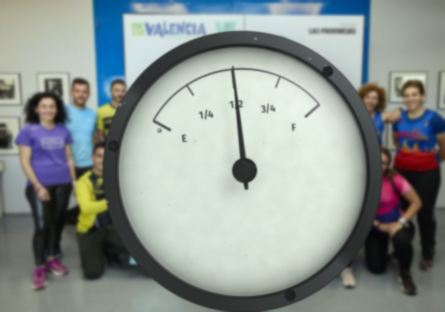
0.5
